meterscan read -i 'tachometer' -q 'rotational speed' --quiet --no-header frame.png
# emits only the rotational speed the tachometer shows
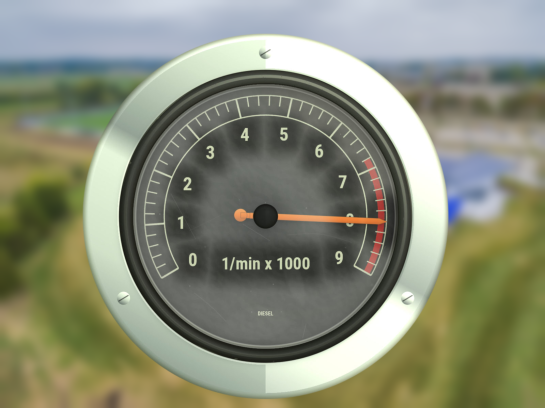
8000 rpm
